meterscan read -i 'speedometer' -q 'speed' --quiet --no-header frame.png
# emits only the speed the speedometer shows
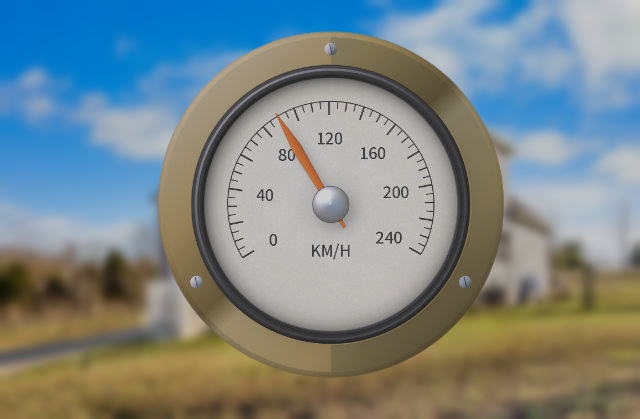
90 km/h
